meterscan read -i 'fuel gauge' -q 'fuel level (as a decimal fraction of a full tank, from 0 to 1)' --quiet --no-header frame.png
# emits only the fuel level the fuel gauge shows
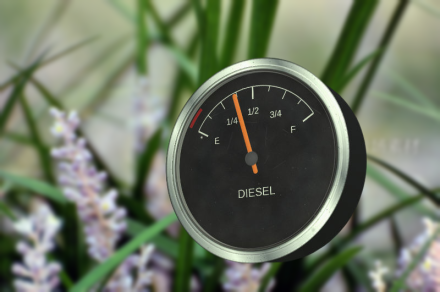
0.375
